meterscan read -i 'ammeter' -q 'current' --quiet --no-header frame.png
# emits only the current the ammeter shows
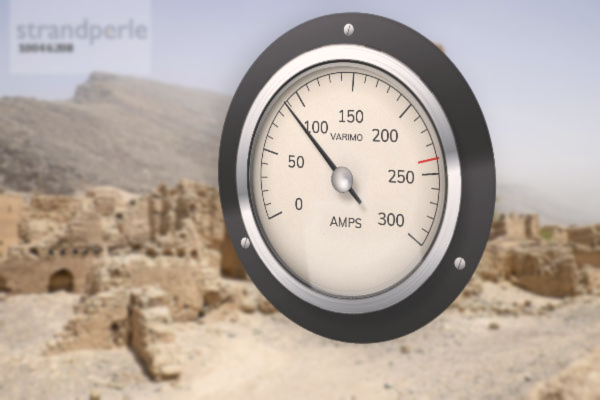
90 A
